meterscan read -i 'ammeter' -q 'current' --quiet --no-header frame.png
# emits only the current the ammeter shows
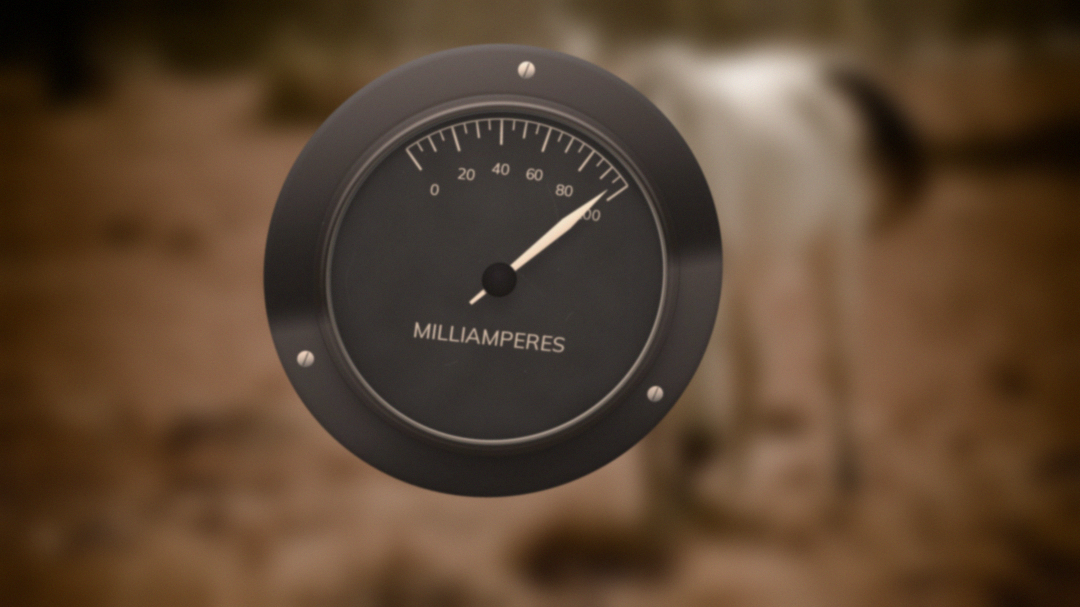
95 mA
